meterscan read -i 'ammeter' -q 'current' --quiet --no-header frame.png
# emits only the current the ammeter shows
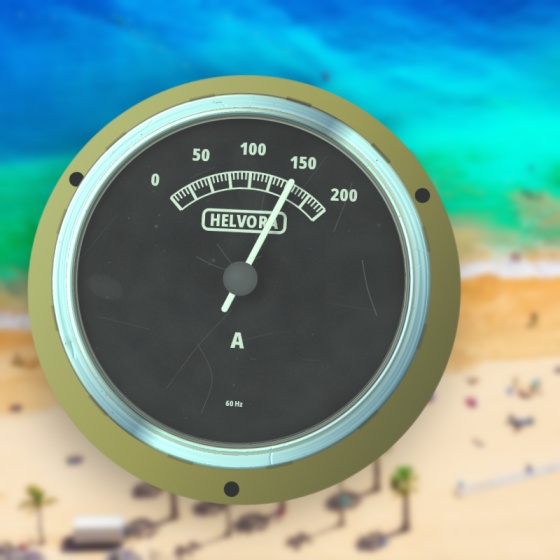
150 A
